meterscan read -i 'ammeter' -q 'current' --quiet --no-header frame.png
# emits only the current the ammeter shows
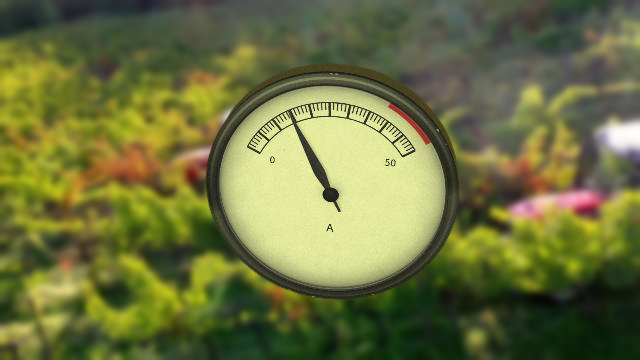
15 A
